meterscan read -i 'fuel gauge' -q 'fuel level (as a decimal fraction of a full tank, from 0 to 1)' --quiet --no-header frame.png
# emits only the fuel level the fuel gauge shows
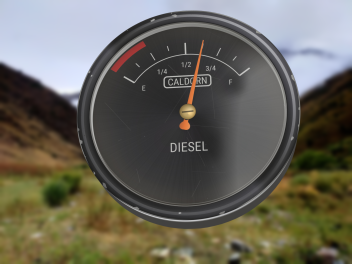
0.625
